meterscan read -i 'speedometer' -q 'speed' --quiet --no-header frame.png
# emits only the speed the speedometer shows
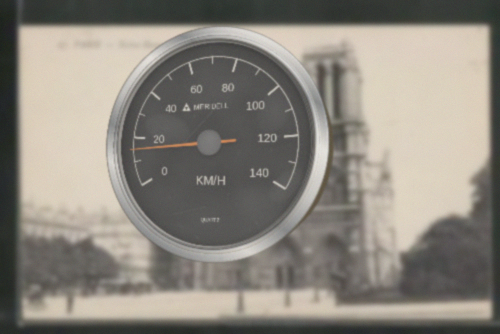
15 km/h
